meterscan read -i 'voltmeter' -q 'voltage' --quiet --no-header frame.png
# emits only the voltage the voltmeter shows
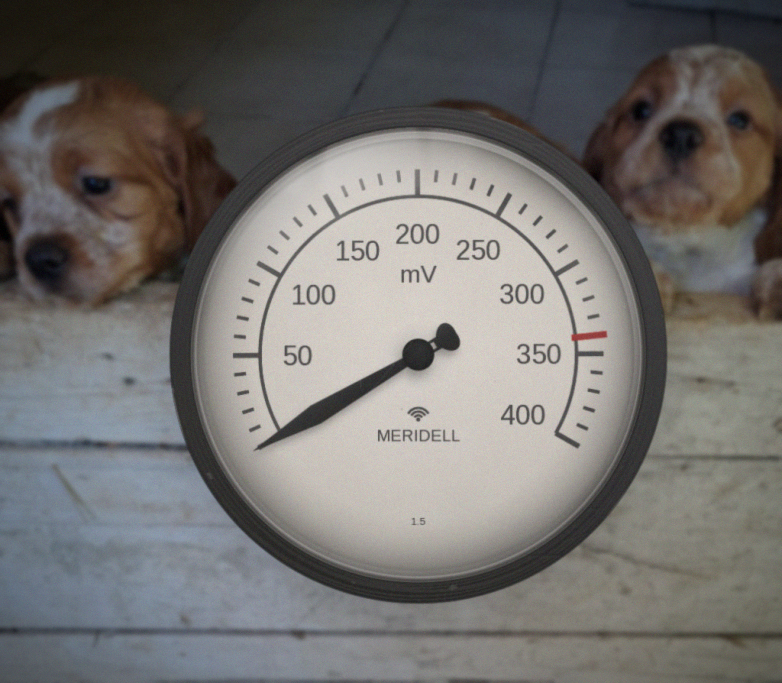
0 mV
